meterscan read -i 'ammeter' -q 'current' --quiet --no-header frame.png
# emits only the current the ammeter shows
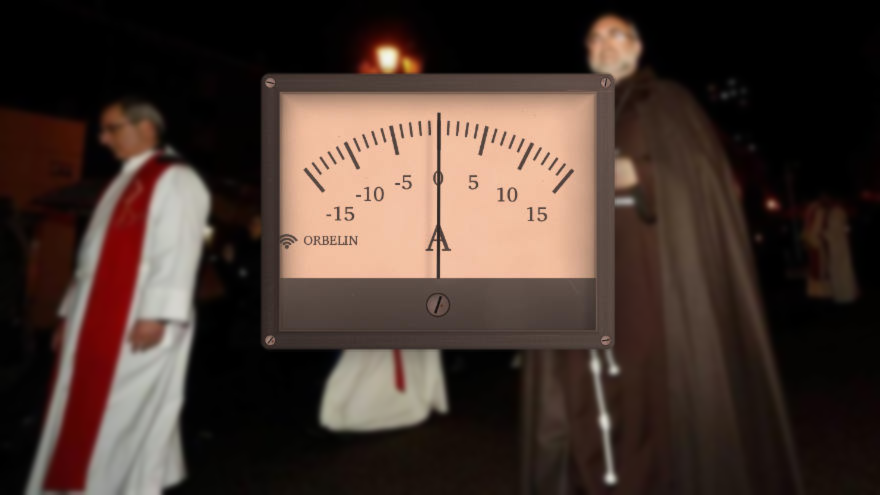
0 A
